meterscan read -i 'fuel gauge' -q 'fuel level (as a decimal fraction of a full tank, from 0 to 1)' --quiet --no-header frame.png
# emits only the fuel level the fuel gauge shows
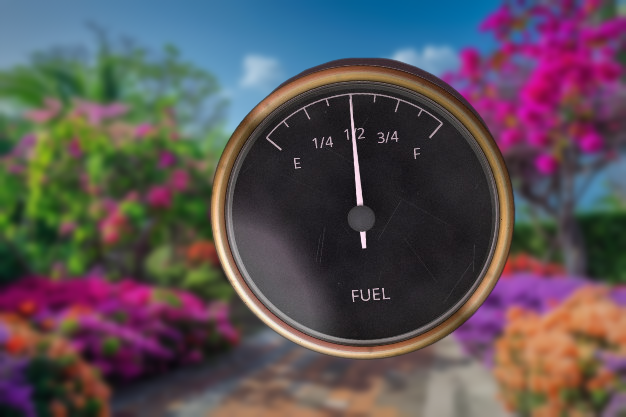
0.5
